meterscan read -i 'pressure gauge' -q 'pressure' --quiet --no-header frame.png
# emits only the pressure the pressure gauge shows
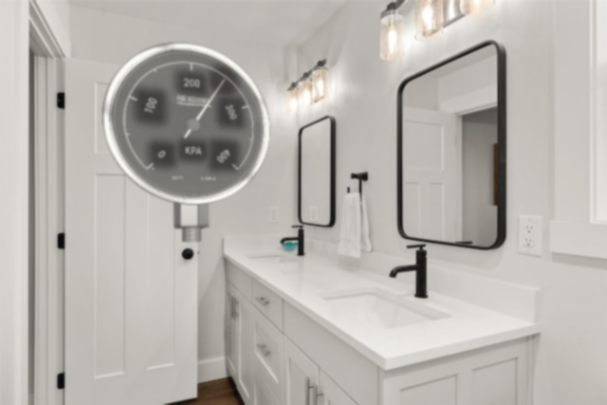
250 kPa
